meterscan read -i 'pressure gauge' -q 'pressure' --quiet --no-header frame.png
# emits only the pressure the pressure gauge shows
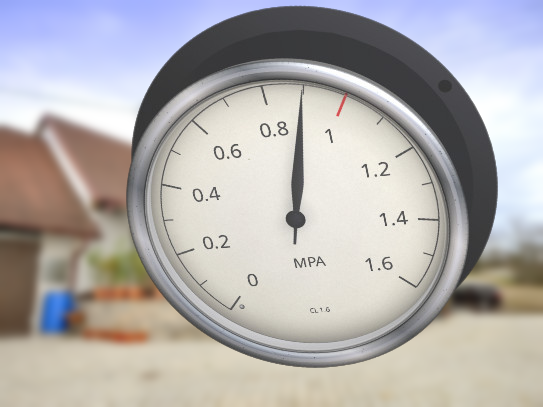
0.9 MPa
